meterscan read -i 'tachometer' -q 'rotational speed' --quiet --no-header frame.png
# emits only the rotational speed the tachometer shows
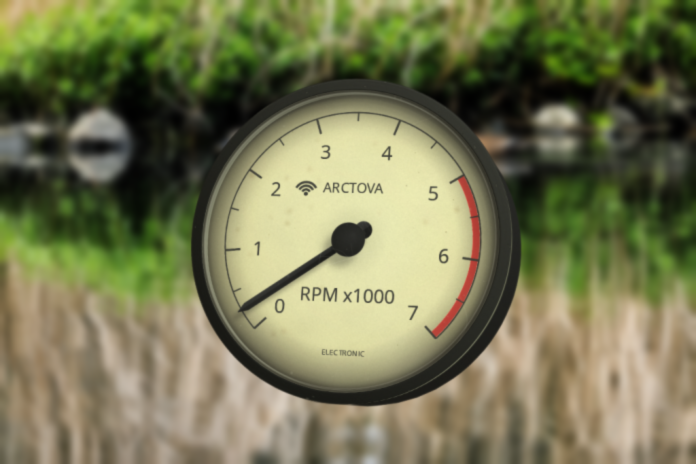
250 rpm
